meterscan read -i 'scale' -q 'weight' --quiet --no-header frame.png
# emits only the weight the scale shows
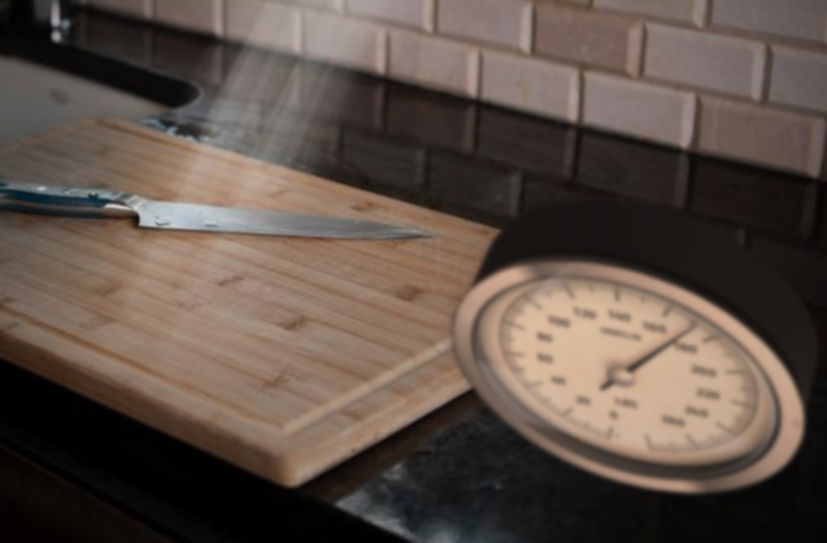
170 lb
